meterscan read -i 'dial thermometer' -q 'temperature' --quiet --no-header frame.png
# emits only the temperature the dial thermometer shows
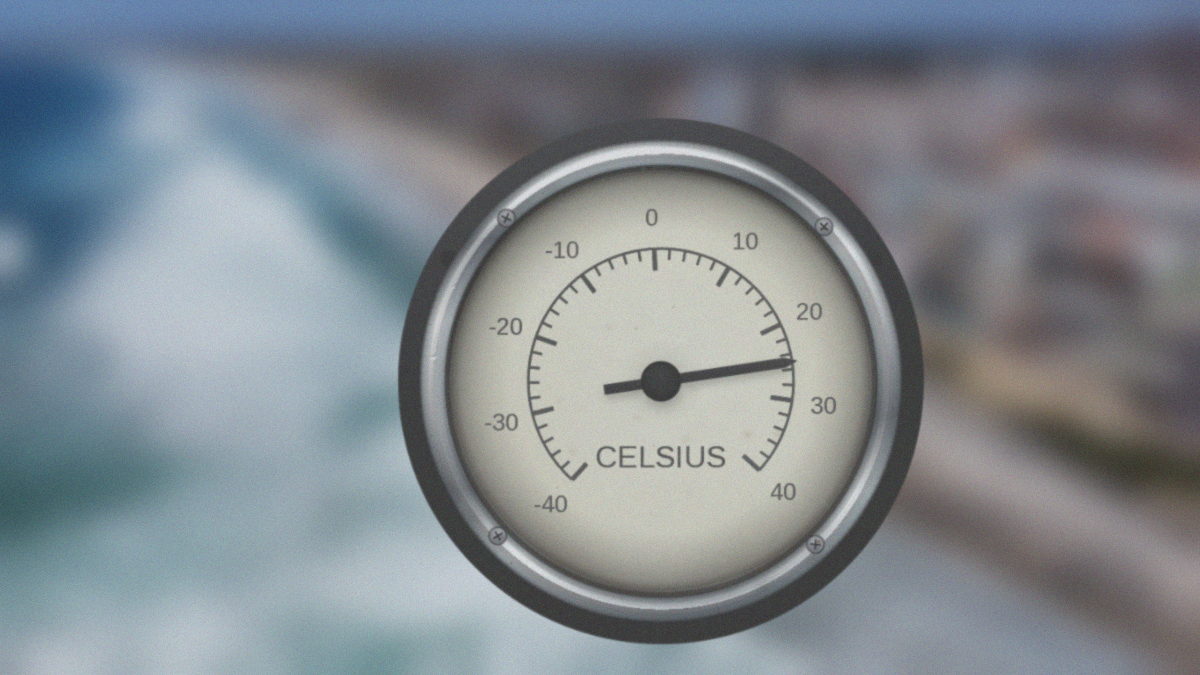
25 °C
